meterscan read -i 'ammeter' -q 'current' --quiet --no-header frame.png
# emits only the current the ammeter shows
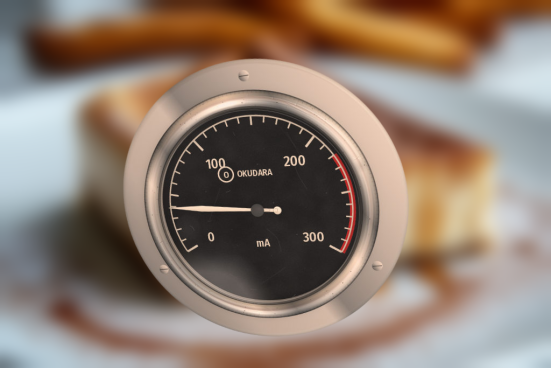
40 mA
